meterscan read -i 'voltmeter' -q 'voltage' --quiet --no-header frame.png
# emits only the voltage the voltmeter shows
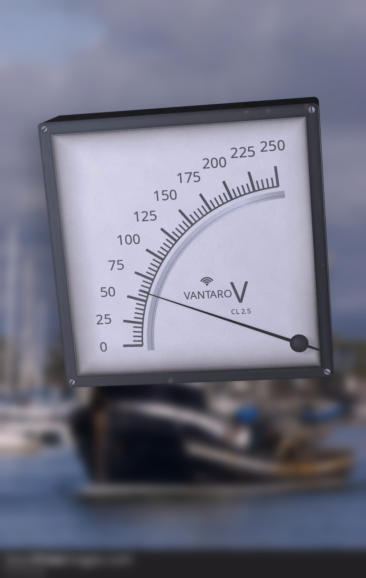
60 V
